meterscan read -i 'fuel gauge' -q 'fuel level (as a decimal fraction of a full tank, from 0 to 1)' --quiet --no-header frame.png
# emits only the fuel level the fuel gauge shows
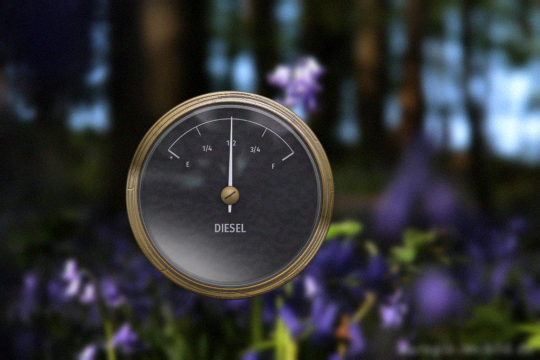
0.5
